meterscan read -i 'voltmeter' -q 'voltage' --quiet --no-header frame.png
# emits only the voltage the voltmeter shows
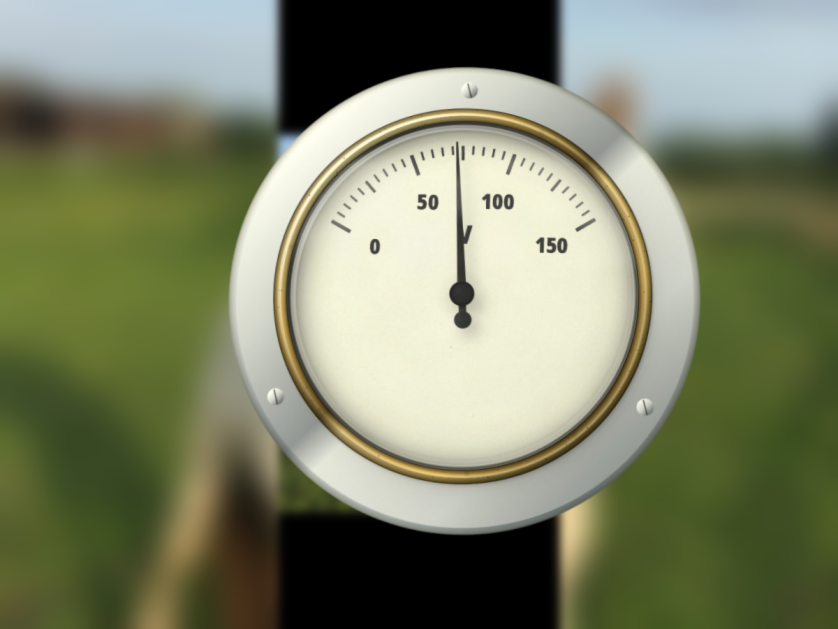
72.5 V
